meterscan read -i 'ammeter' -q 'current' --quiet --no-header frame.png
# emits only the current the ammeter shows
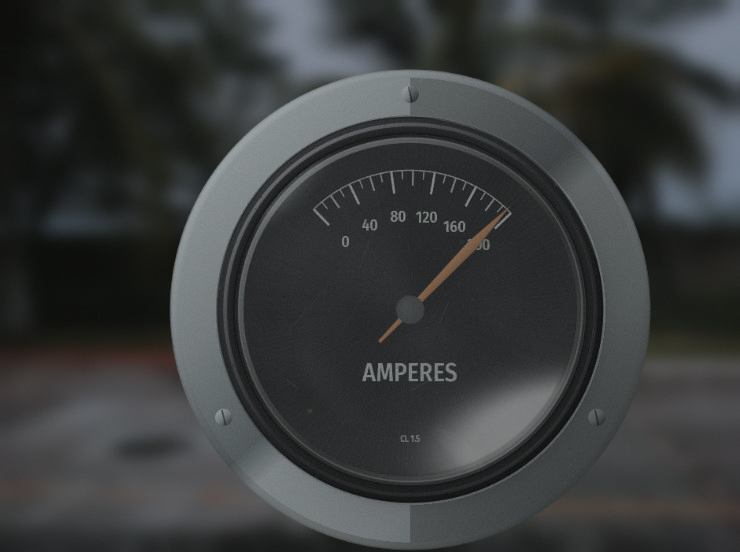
195 A
